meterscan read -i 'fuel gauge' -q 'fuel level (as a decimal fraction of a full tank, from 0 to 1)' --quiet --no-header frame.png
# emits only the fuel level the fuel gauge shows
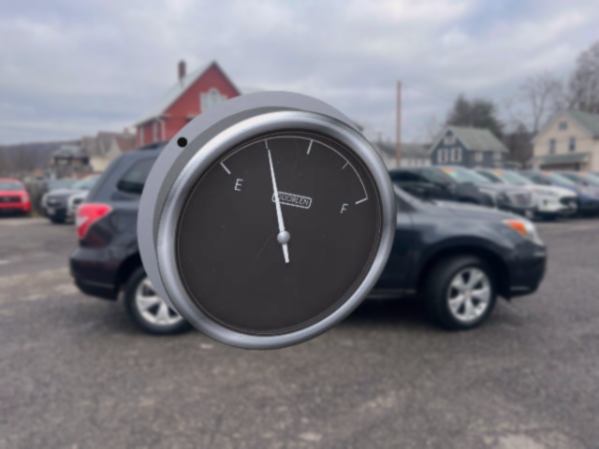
0.25
